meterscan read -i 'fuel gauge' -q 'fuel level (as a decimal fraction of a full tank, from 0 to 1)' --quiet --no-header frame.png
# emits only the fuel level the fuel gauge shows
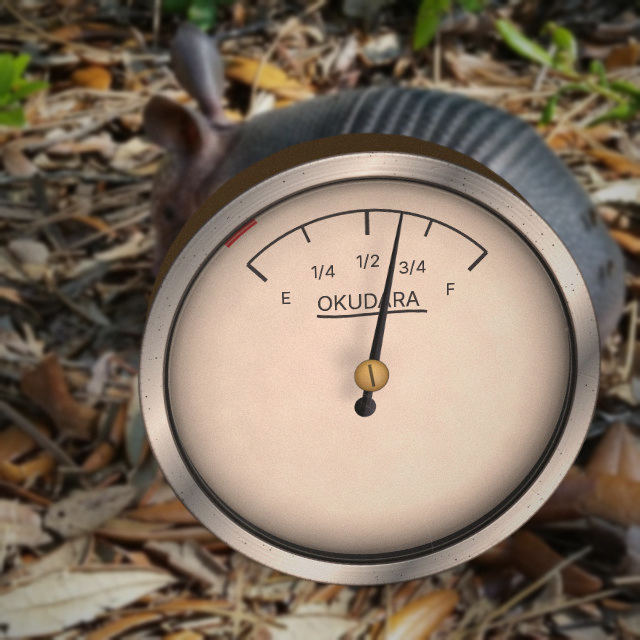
0.625
